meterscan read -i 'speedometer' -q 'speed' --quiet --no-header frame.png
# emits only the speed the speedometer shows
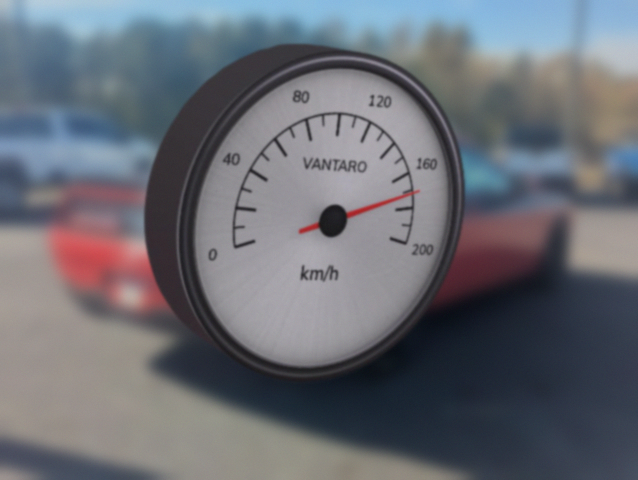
170 km/h
